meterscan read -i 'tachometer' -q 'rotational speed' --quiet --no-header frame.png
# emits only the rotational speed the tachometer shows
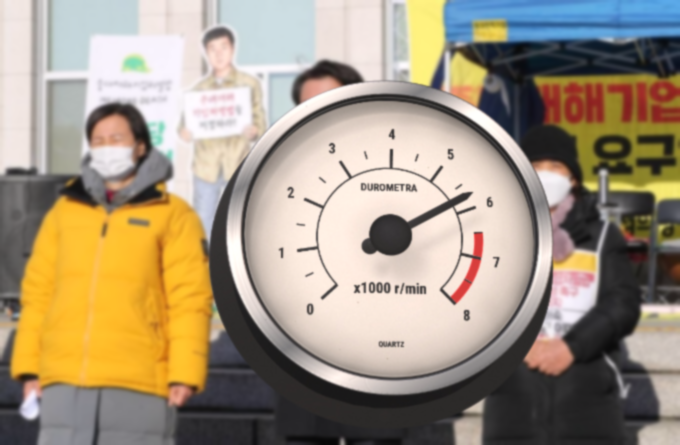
5750 rpm
